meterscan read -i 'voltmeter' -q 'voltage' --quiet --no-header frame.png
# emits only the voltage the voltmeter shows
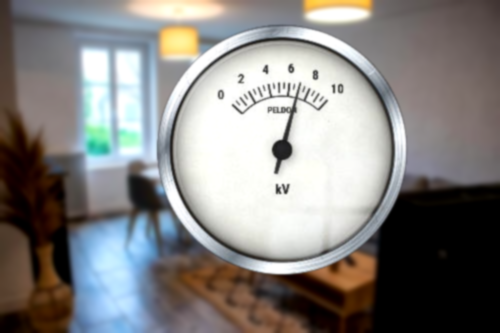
7 kV
